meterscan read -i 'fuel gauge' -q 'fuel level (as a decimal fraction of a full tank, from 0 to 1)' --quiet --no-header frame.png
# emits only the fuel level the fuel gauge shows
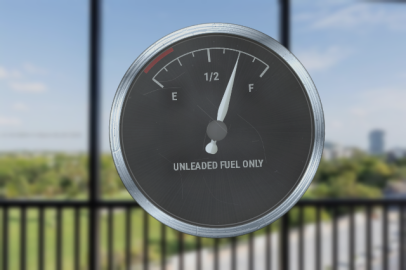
0.75
